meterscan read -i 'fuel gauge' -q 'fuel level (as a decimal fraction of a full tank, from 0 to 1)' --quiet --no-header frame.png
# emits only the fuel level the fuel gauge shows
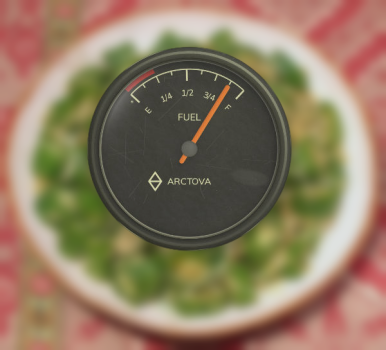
0.875
